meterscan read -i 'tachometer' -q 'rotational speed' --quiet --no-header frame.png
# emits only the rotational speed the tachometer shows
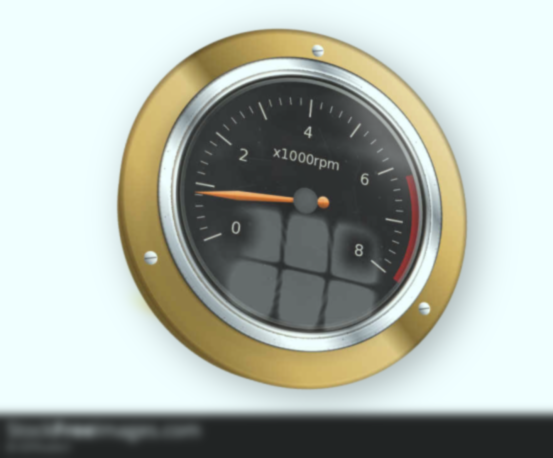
800 rpm
